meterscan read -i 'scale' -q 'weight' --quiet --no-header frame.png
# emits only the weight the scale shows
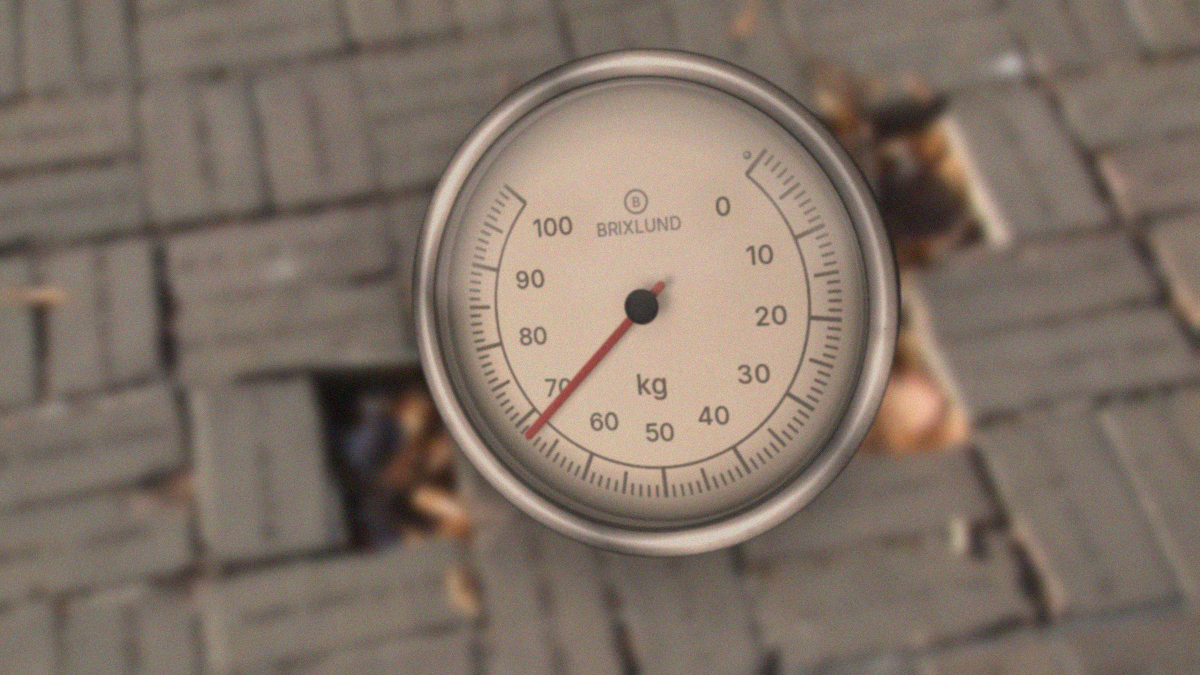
68 kg
